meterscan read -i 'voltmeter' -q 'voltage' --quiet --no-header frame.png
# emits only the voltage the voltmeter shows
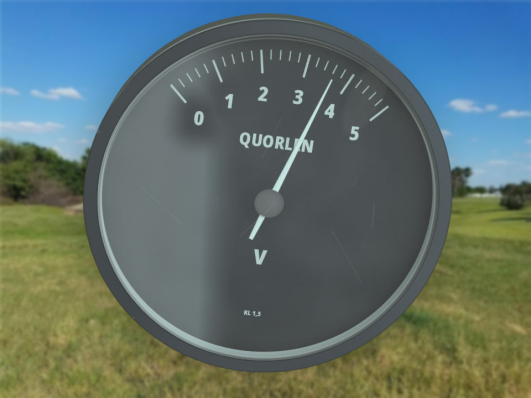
3.6 V
